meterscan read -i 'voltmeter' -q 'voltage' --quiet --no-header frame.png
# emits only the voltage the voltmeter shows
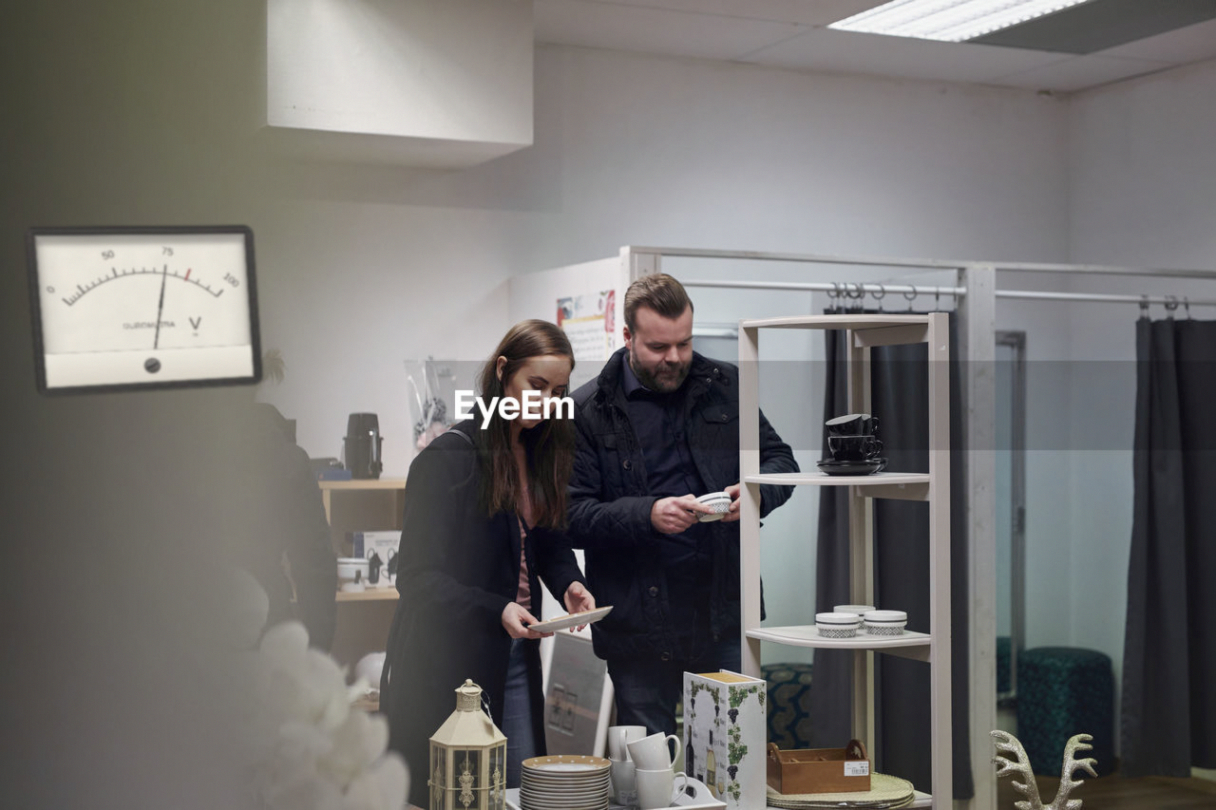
75 V
